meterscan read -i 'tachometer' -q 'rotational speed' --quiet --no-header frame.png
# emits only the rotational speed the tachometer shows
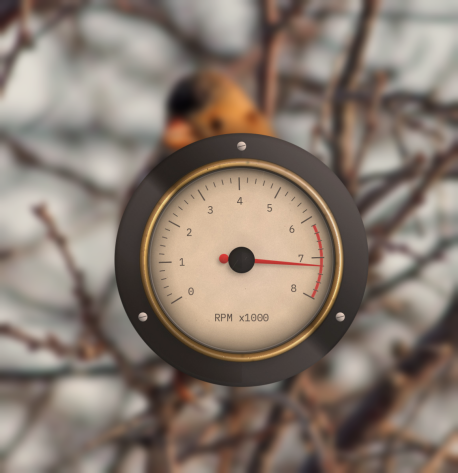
7200 rpm
